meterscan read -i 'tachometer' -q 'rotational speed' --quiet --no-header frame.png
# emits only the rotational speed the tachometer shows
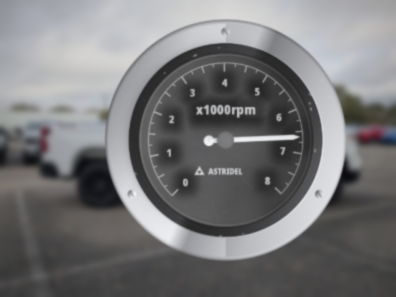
6625 rpm
